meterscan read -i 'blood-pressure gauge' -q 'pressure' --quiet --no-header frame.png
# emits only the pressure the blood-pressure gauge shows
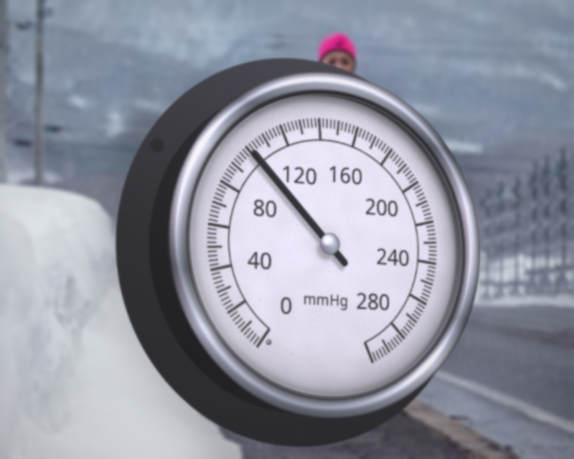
100 mmHg
